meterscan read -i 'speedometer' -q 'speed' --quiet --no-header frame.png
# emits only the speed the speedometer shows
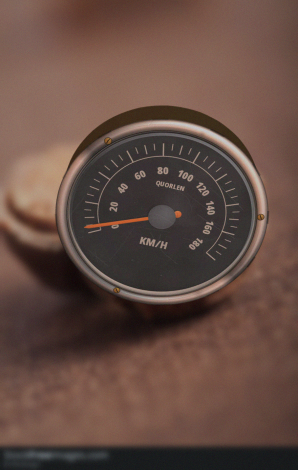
5 km/h
